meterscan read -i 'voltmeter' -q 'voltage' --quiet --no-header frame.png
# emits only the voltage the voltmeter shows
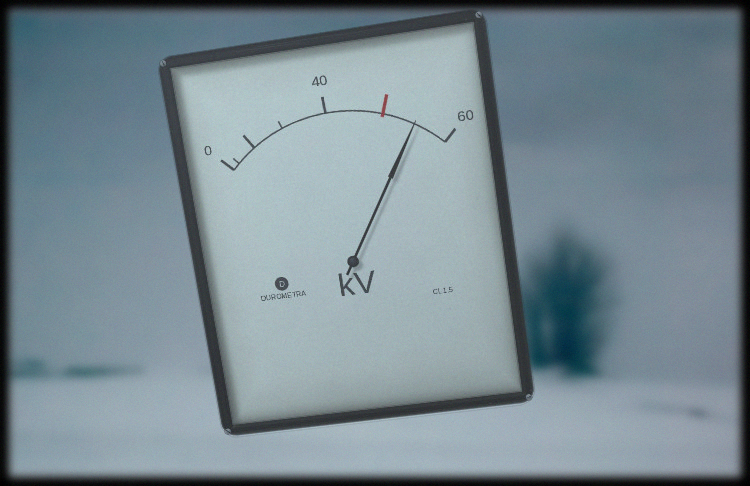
55 kV
